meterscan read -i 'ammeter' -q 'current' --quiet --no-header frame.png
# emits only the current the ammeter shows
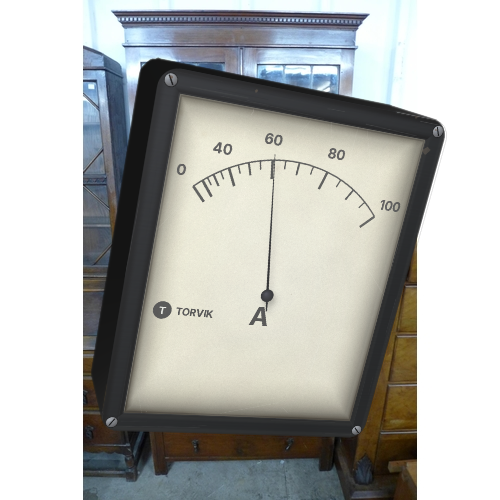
60 A
